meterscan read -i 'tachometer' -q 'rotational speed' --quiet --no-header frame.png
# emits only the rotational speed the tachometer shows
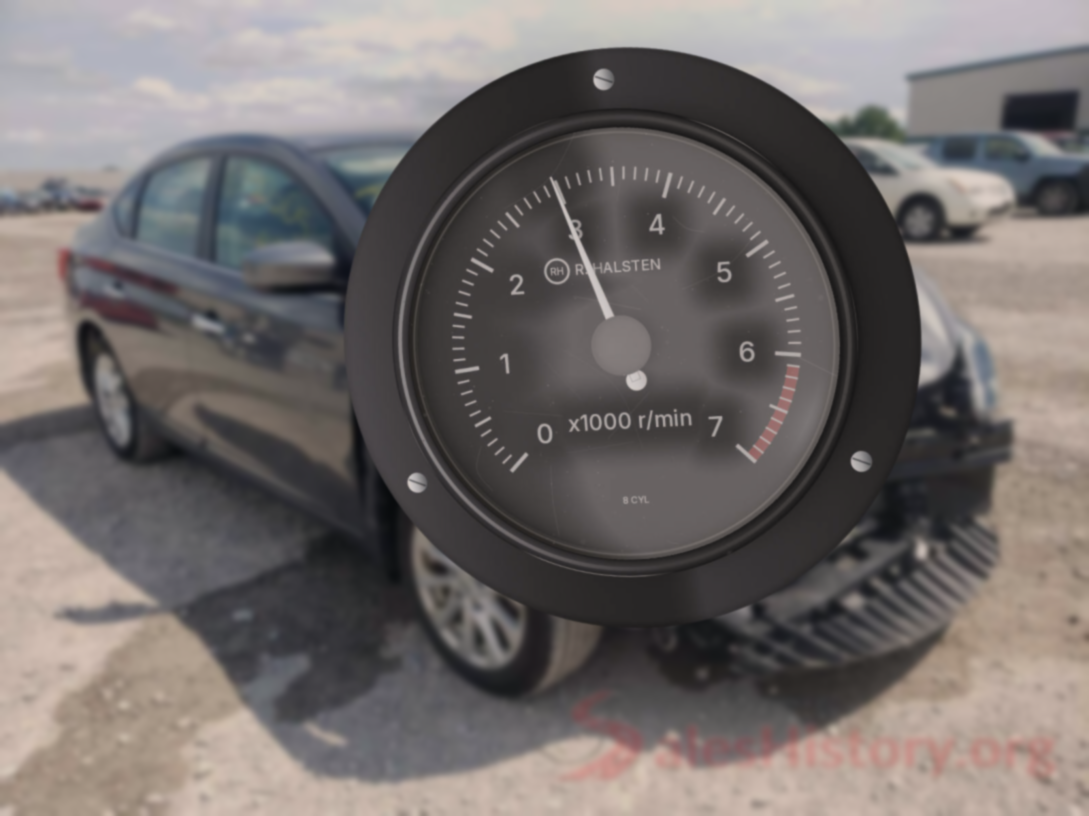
3000 rpm
